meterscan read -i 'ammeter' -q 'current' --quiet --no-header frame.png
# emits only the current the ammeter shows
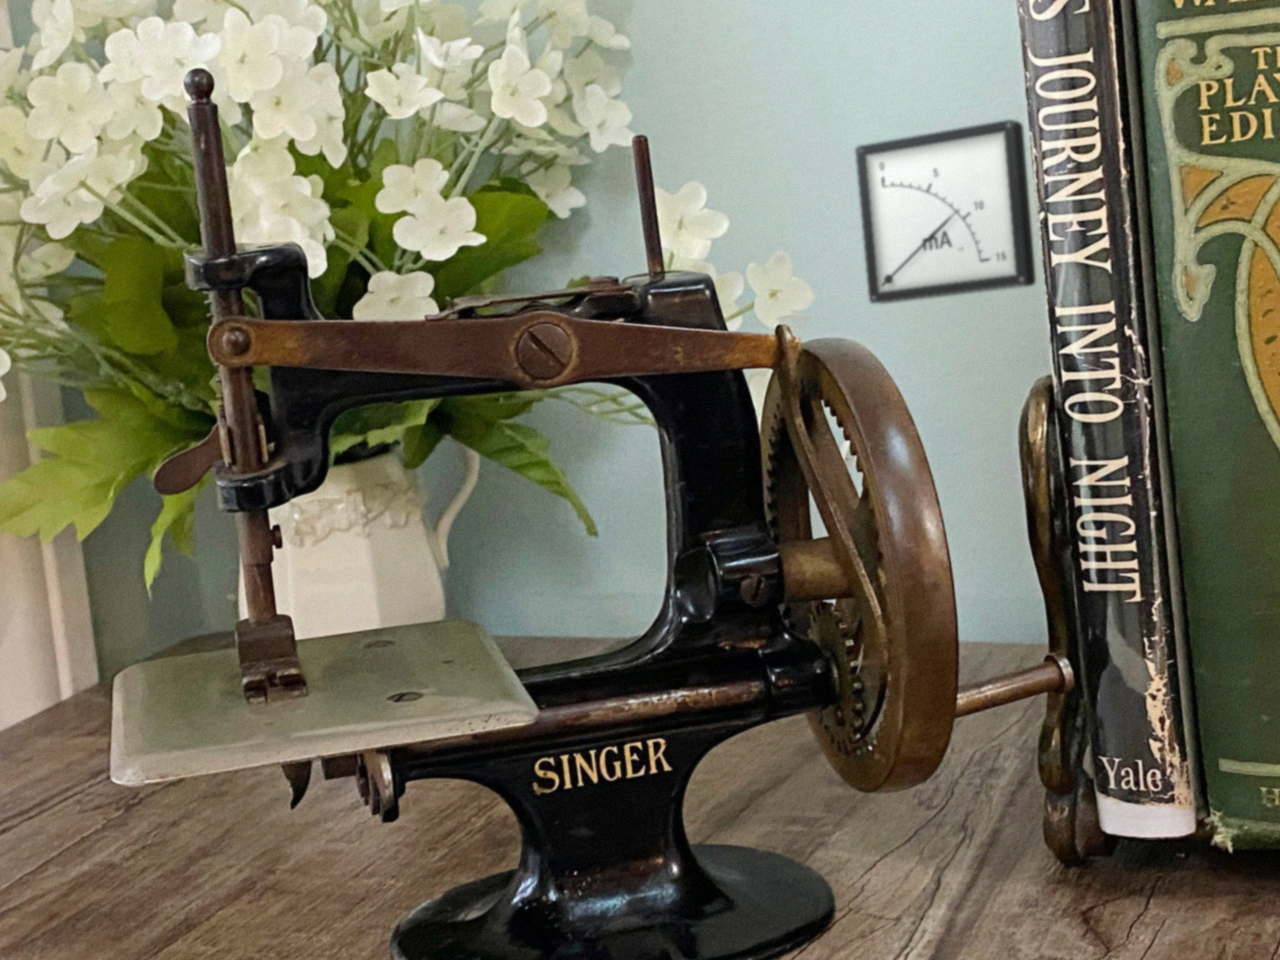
9 mA
